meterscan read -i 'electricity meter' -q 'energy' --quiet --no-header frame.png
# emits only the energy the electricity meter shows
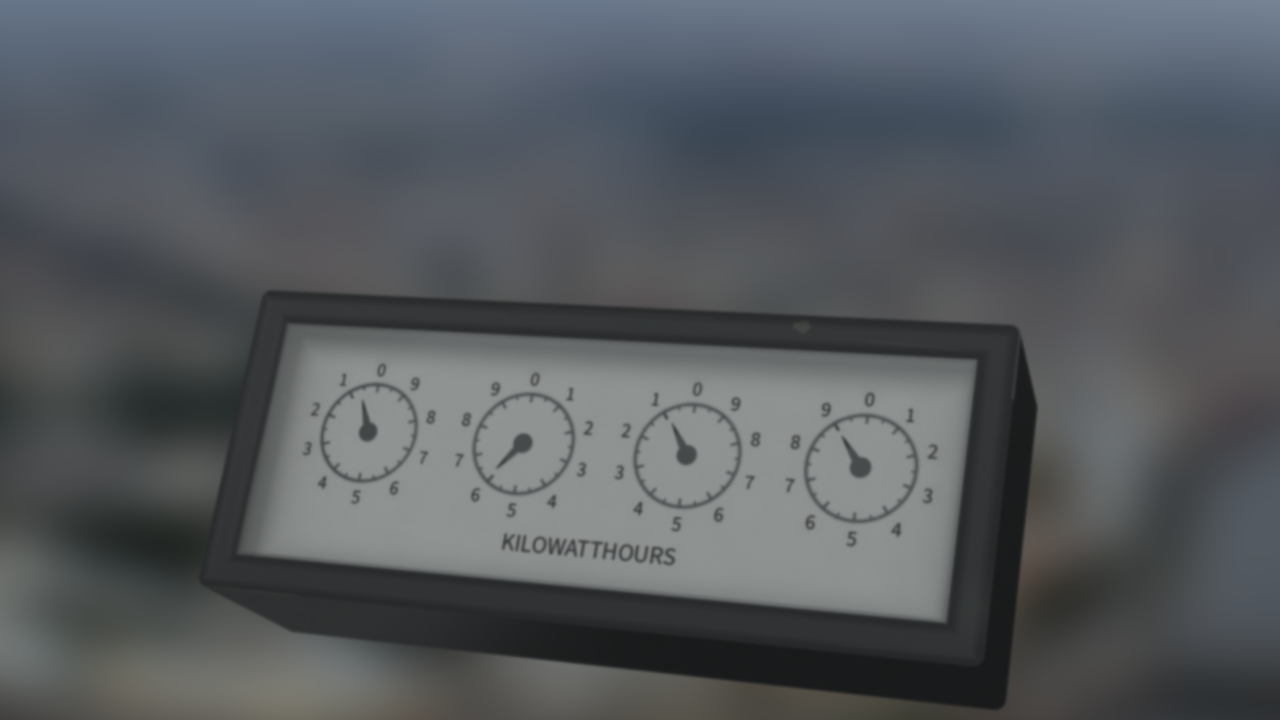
609 kWh
